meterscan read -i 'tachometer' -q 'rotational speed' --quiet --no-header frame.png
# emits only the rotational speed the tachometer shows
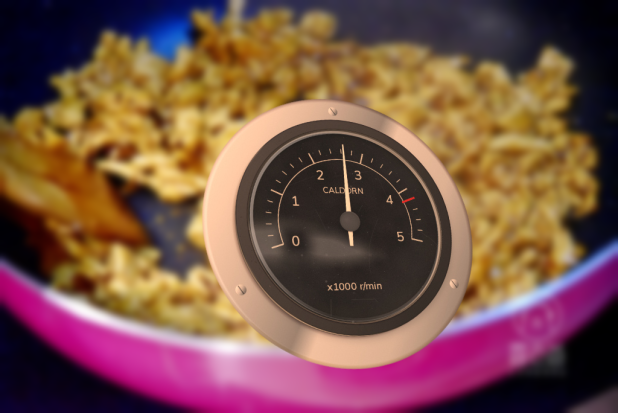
2600 rpm
